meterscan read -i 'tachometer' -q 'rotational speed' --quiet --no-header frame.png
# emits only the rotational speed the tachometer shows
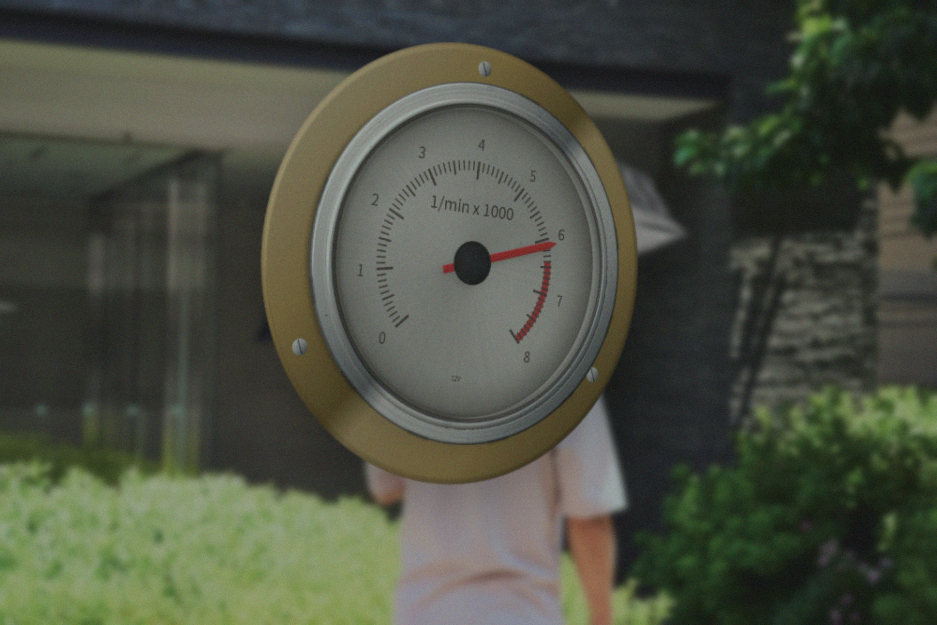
6100 rpm
